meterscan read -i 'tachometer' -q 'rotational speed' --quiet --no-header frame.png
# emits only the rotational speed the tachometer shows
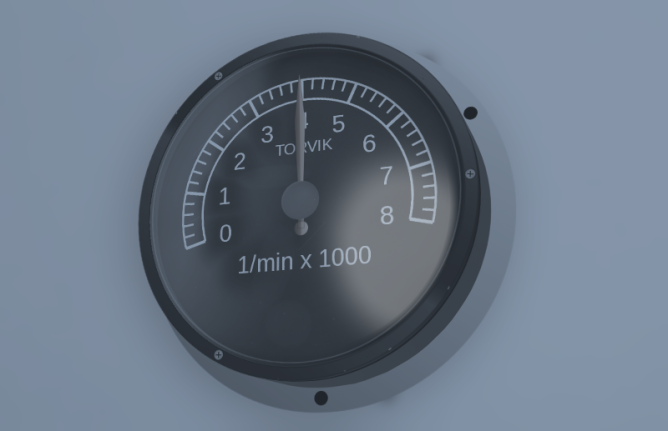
4000 rpm
